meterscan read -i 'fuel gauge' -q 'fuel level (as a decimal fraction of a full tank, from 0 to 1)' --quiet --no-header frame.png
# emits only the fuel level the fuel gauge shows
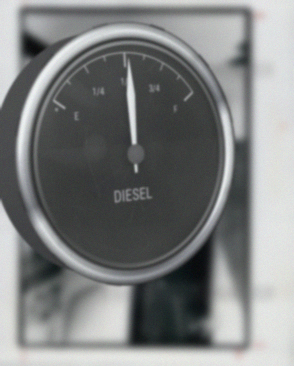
0.5
